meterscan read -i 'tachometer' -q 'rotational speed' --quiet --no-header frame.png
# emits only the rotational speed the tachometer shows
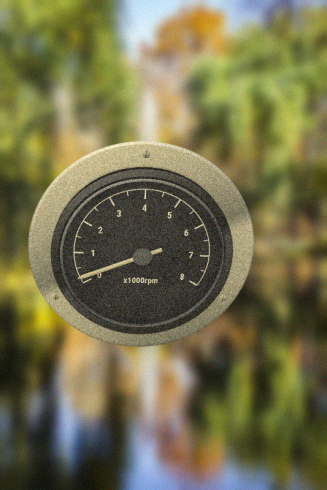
250 rpm
